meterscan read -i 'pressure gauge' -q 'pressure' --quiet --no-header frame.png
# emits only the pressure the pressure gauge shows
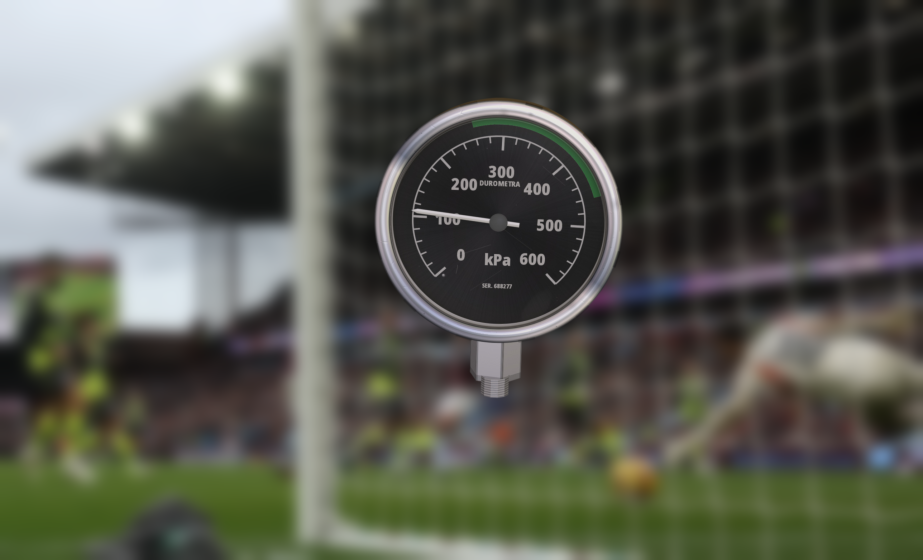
110 kPa
